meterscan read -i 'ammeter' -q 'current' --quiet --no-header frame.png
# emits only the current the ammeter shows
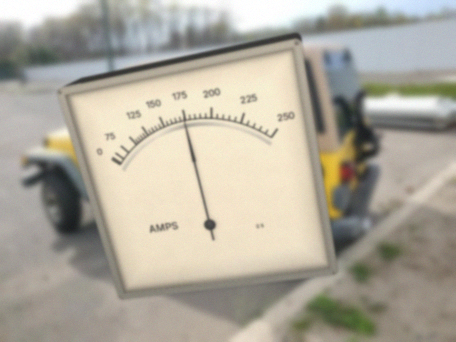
175 A
